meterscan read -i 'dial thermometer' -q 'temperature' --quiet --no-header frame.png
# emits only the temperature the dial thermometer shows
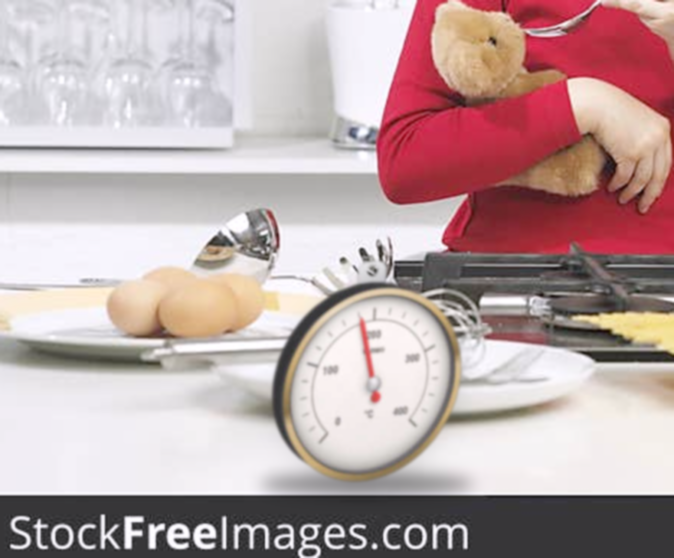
180 °C
